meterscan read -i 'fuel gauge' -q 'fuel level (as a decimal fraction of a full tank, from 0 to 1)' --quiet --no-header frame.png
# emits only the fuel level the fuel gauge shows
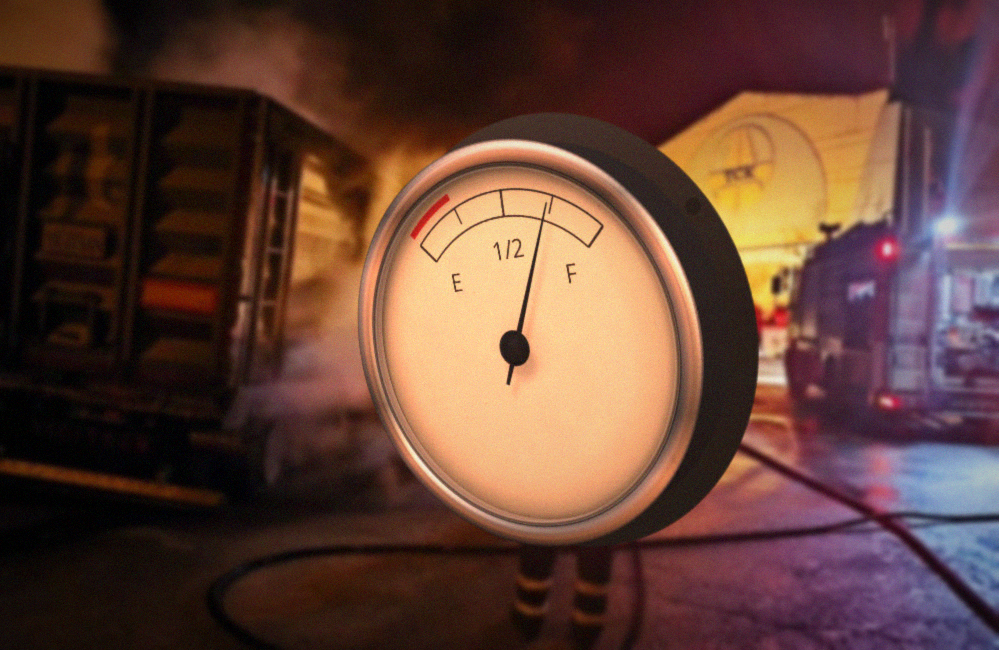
0.75
